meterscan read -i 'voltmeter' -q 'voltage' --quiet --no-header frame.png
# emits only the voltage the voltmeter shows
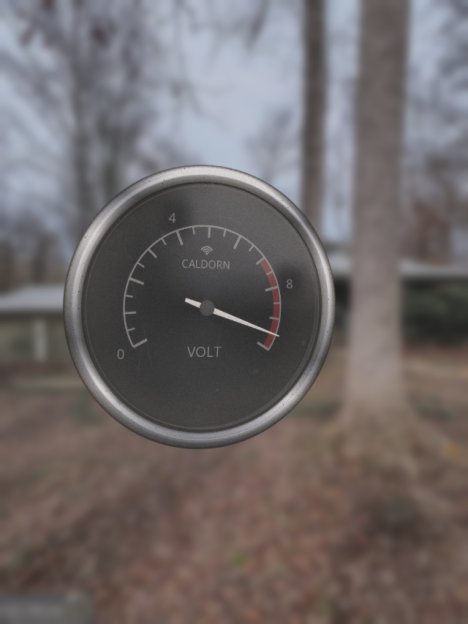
9.5 V
